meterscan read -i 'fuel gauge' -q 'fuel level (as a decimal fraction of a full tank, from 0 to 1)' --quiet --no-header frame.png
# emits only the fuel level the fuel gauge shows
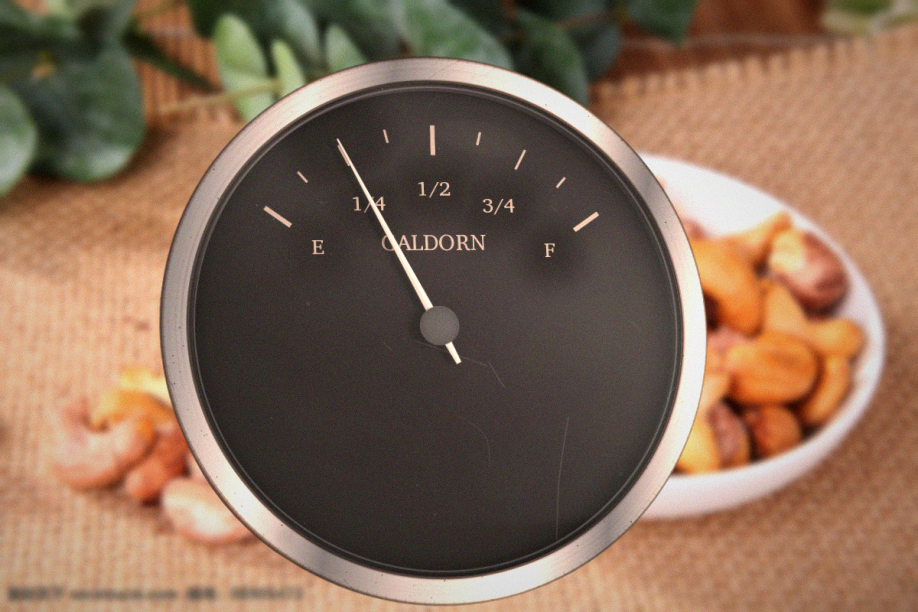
0.25
